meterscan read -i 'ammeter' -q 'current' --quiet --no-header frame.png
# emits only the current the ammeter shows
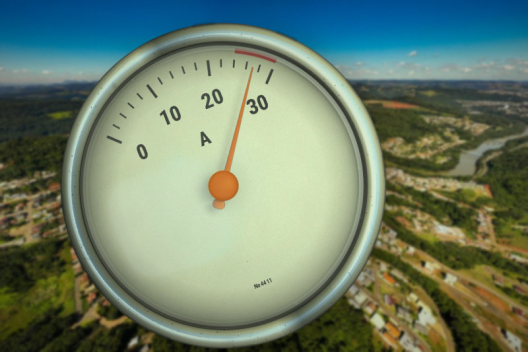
27 A
